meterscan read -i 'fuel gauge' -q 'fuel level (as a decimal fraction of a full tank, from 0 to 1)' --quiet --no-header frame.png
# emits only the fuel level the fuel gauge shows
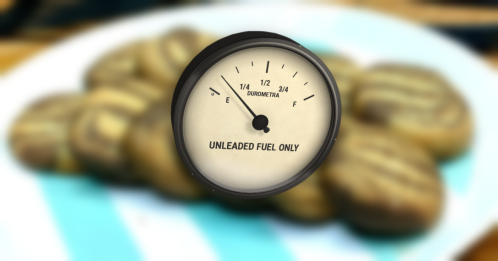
0.125
